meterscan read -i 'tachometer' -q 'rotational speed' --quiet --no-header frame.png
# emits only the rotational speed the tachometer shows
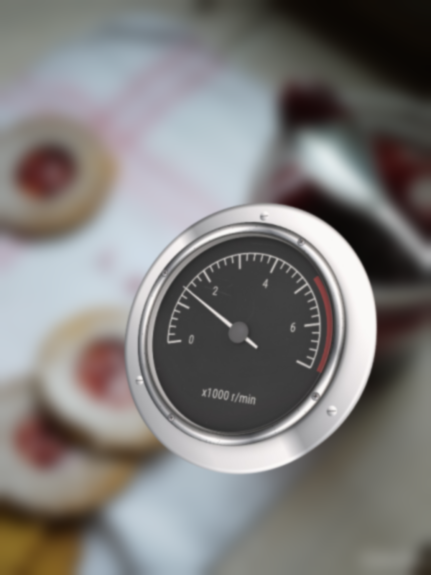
1400 rpm
